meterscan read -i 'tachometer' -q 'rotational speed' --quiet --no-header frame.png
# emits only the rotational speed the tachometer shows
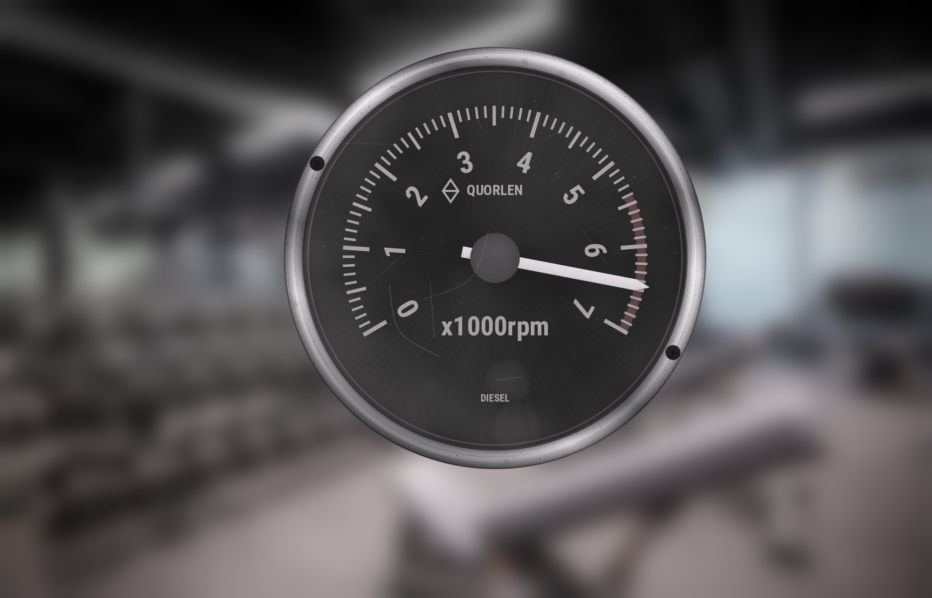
6450 rpm
